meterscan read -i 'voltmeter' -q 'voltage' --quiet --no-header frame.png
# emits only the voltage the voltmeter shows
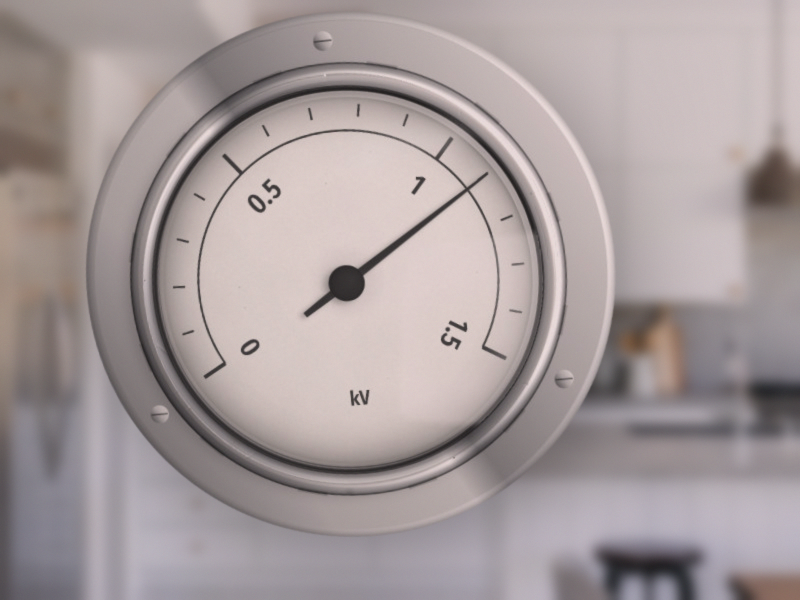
1.1 kV
